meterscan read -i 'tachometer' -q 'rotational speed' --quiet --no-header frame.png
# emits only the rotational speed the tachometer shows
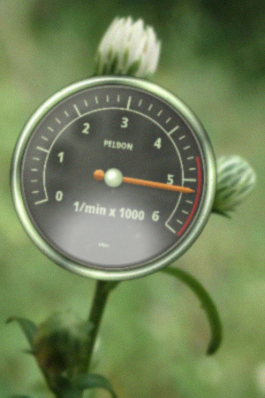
5200 rpm
